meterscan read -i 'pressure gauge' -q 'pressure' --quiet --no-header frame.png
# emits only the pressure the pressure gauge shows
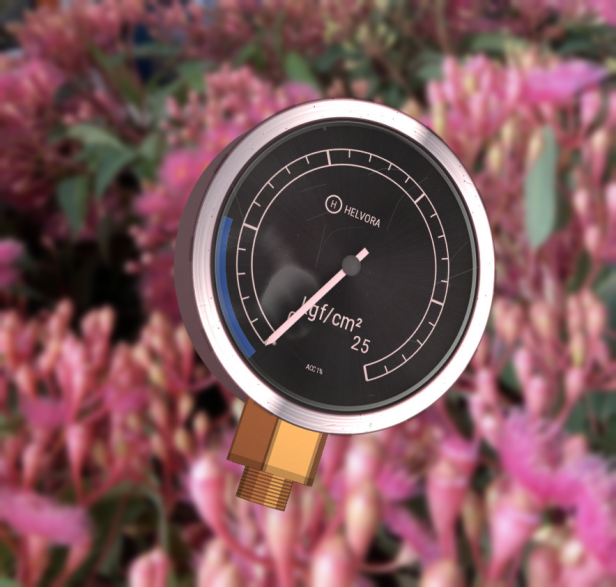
0 kg/cm²
